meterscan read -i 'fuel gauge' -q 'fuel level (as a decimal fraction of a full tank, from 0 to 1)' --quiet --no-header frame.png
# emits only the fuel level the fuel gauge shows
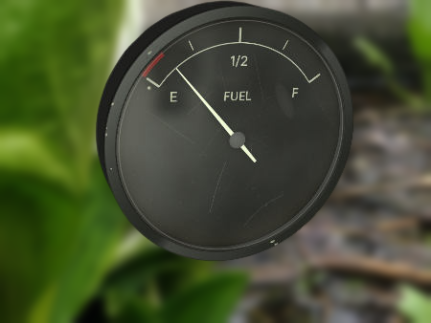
0.125
